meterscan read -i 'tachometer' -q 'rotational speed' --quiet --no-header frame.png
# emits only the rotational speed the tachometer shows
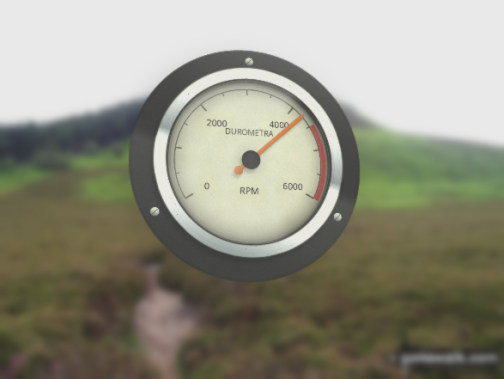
4250 rpm
